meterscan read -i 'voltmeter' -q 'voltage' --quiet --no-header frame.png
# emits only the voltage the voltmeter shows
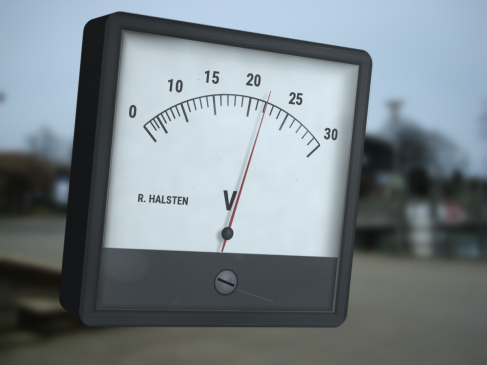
22 V
